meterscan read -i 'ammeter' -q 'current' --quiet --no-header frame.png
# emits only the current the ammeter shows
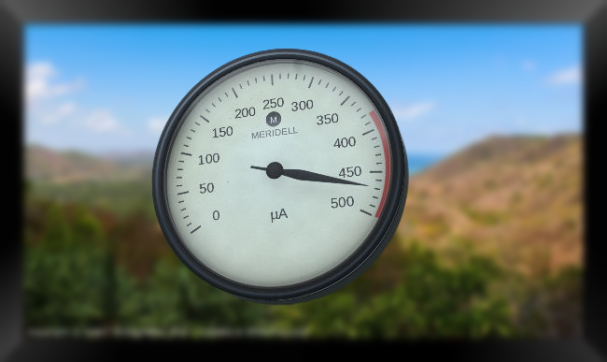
470 µA
